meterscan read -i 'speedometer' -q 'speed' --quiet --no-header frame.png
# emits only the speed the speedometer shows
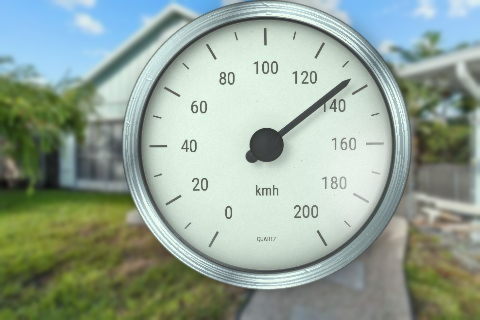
135 km/h
